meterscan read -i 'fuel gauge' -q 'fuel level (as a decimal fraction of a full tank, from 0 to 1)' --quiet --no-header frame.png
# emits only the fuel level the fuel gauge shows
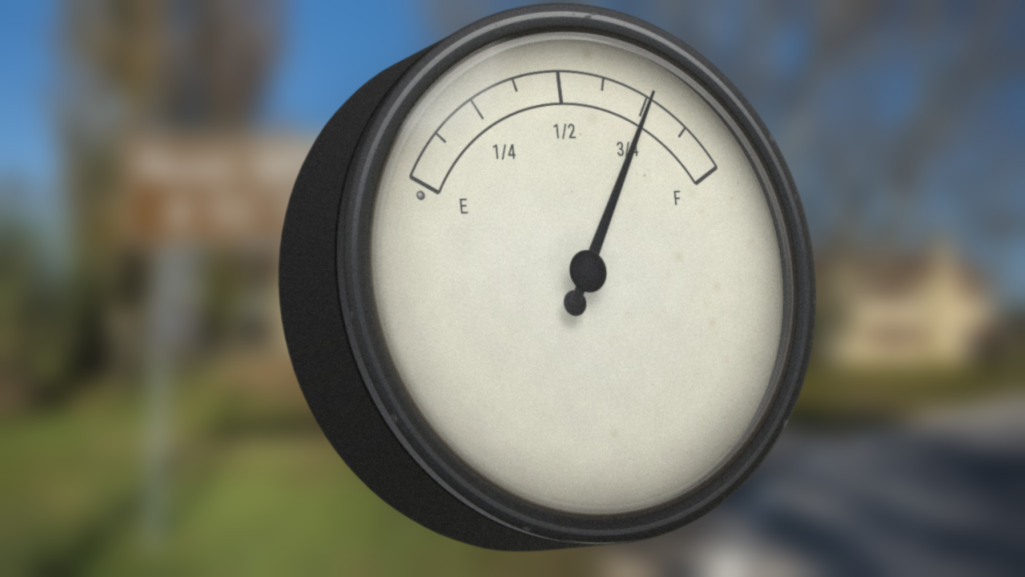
0.75
